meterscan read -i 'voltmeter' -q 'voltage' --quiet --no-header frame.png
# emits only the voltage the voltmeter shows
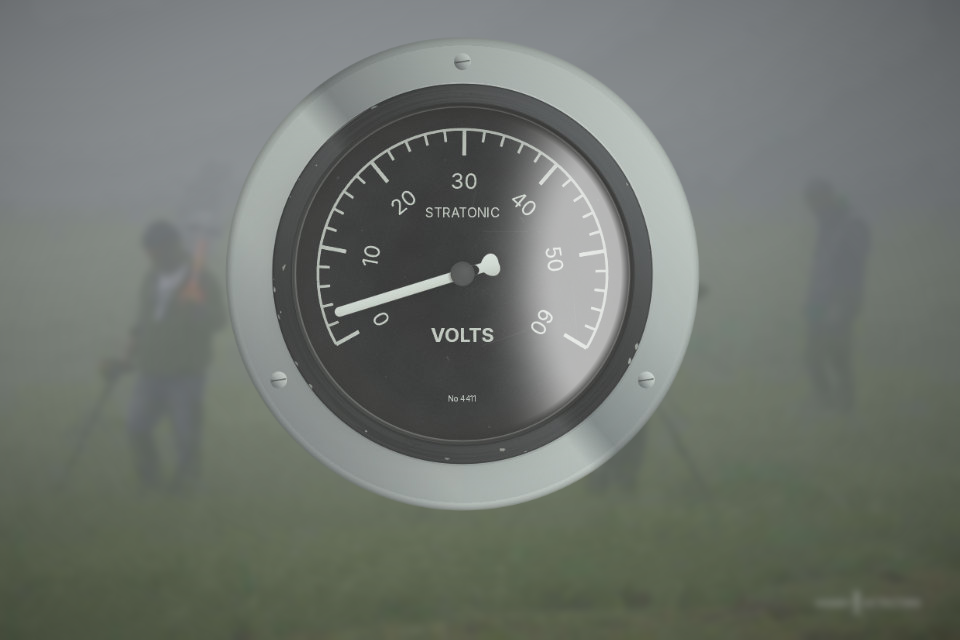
3 V
